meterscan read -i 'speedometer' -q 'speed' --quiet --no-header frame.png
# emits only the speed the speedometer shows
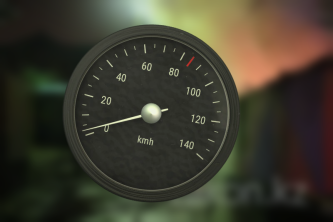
2.5 km/h
